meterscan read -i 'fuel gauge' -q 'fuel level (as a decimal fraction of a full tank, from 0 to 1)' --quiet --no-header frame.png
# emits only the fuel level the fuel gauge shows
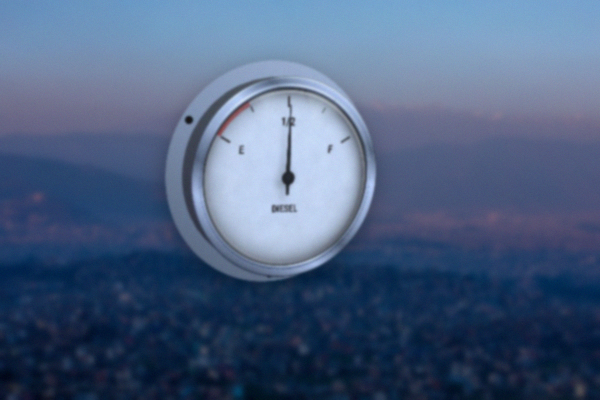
0.5
